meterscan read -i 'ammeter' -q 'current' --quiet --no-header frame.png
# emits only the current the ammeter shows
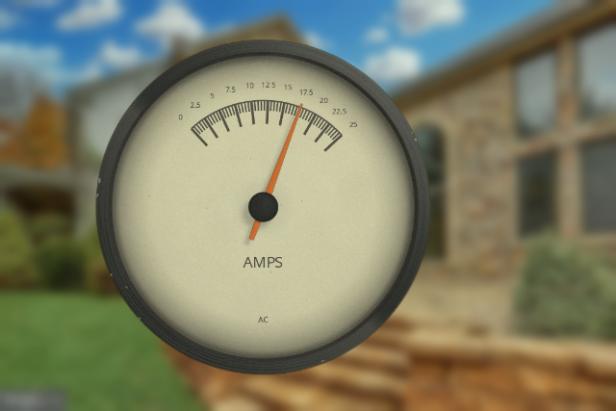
17.5 A
